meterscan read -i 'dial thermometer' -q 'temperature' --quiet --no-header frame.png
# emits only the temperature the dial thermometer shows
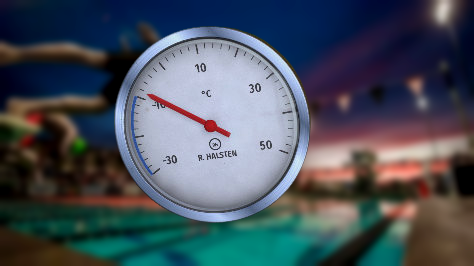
-8 °C
